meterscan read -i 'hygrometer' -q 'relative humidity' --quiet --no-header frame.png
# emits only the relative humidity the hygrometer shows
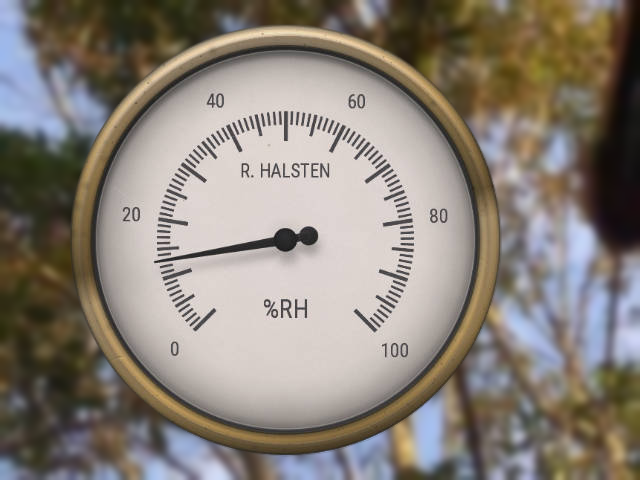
13 %
